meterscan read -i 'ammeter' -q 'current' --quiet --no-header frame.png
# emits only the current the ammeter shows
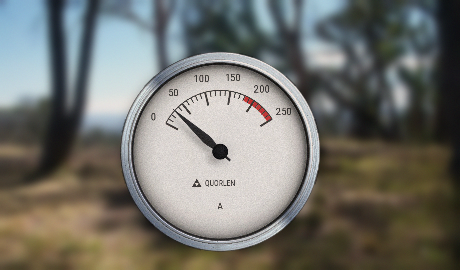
30 A
